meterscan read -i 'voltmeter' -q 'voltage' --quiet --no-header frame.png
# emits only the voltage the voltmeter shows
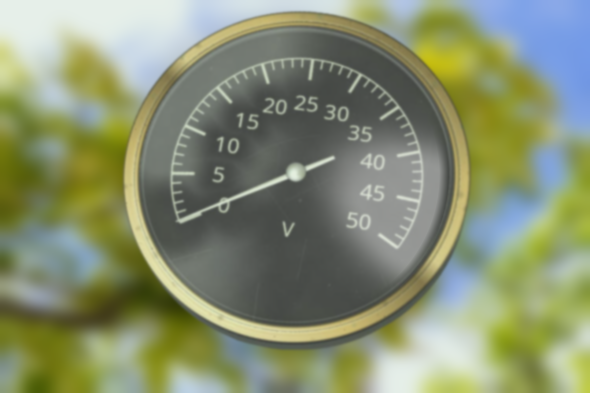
0 V
